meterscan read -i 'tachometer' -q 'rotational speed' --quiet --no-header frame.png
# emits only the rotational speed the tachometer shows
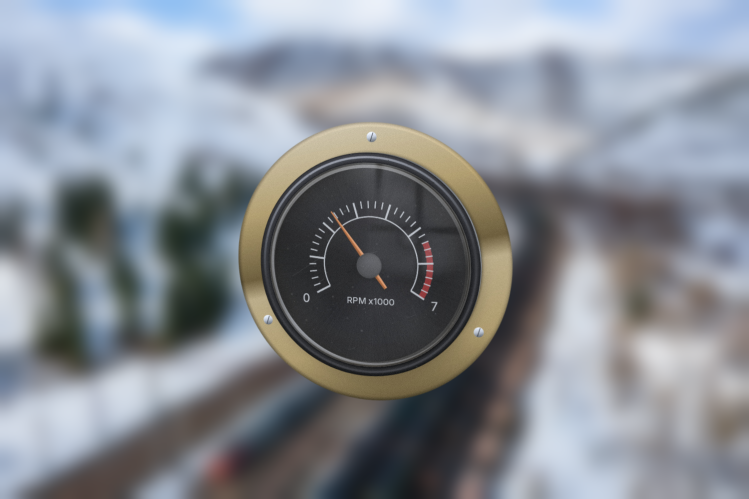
2400 rpm
